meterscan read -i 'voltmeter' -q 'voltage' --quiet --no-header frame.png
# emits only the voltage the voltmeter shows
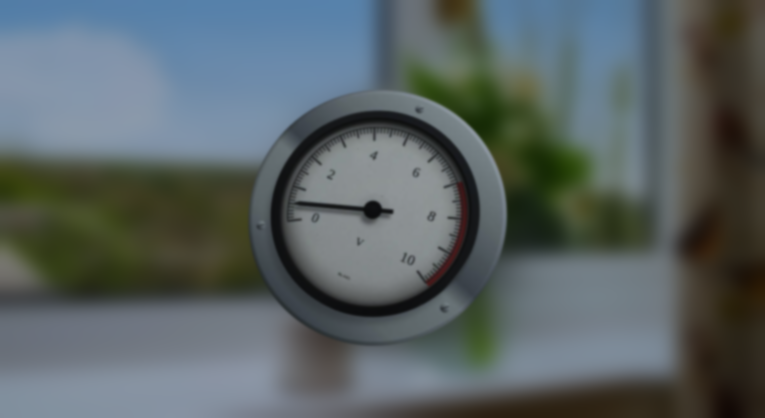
0.5 V
